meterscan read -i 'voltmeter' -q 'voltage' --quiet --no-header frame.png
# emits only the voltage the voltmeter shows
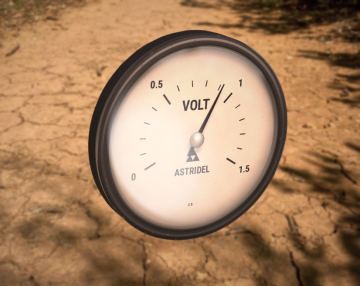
0.9 V
